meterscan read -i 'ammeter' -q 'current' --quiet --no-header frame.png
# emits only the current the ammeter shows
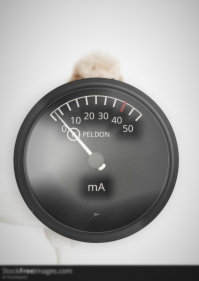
2.5 mA
